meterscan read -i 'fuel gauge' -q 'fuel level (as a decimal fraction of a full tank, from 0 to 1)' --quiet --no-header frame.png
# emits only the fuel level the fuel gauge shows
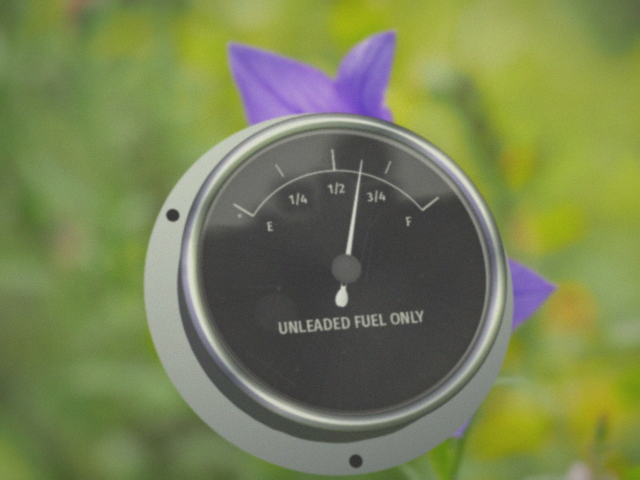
0.625
